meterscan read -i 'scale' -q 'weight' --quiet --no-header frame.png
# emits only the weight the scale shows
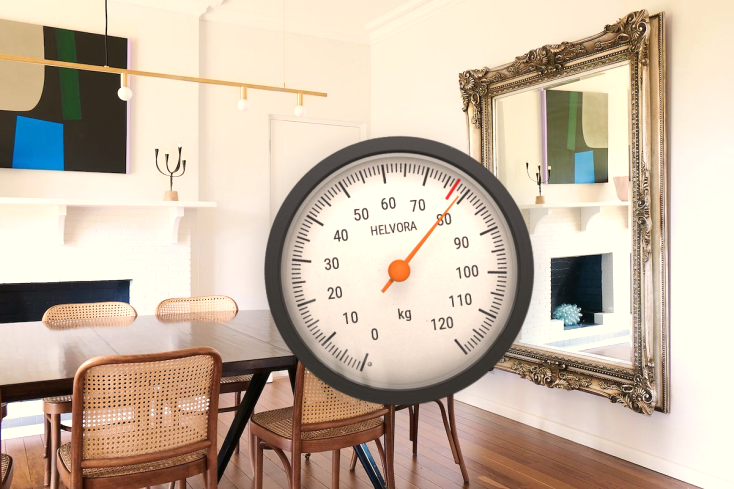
79 kg
